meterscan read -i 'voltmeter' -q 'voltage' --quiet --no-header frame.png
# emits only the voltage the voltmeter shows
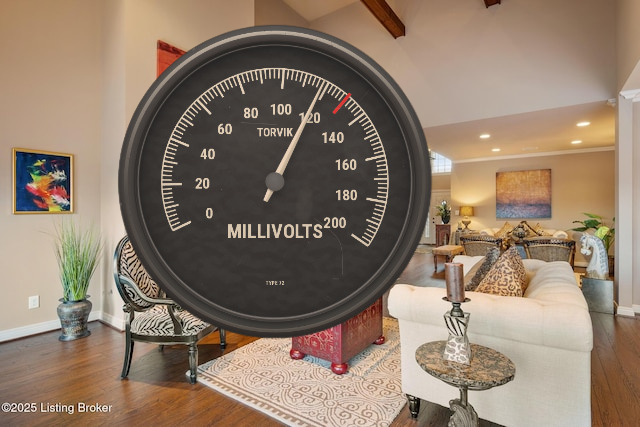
118 mV
